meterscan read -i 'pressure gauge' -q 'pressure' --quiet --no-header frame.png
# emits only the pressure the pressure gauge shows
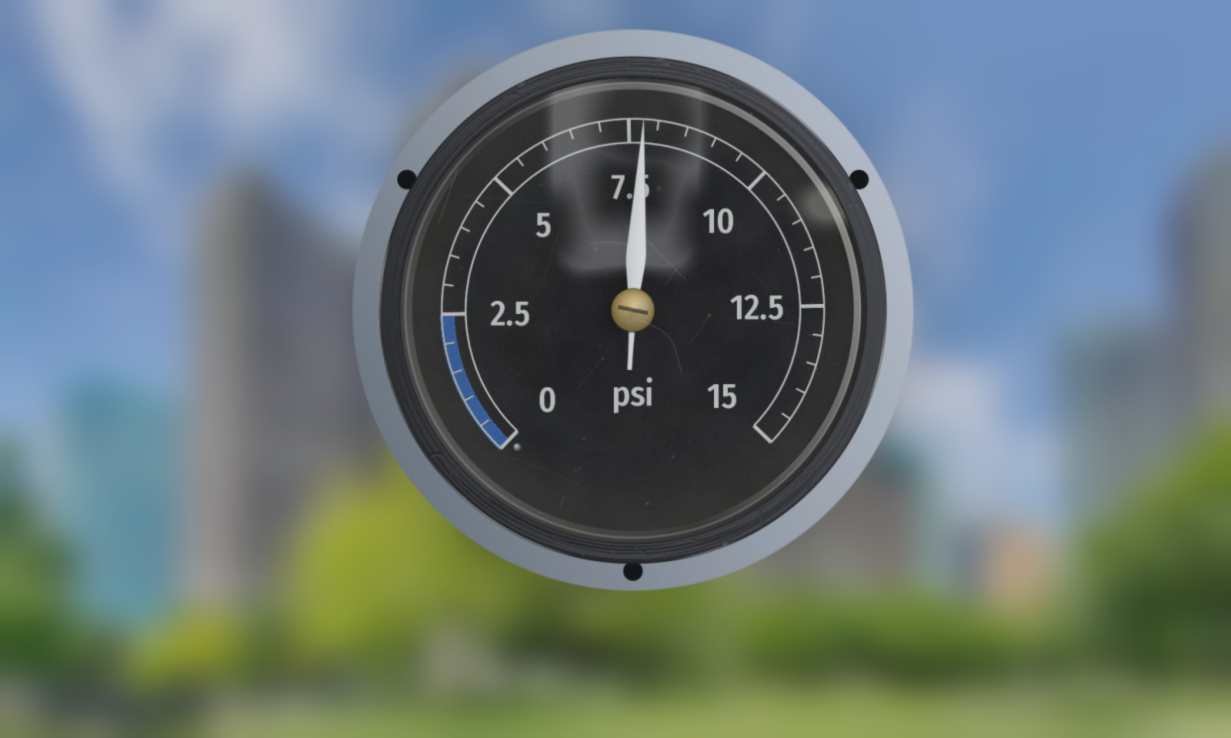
7.75 psi
